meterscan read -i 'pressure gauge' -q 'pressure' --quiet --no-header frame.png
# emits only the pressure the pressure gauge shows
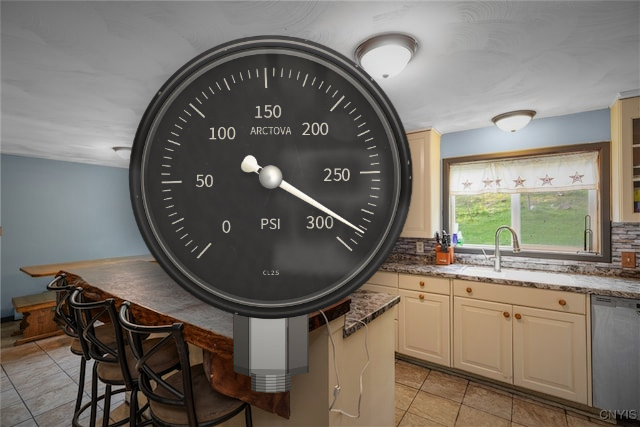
287.5 psi
